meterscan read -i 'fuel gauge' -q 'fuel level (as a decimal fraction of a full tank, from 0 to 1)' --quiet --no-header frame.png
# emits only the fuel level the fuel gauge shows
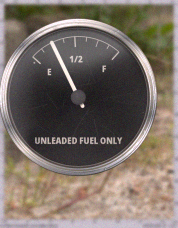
0.25
